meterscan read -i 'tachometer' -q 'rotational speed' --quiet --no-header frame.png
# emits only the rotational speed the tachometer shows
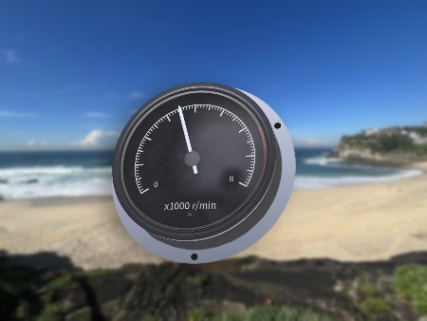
3500 rpm
